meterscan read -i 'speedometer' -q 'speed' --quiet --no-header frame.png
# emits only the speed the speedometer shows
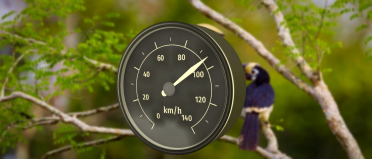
95 km/h
